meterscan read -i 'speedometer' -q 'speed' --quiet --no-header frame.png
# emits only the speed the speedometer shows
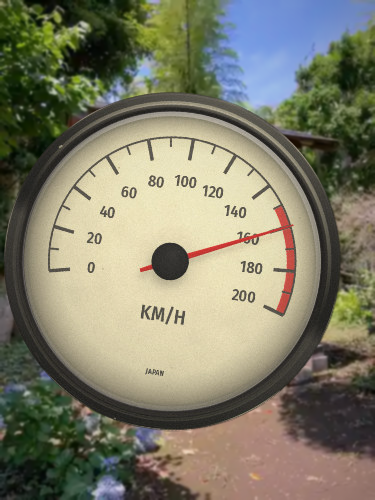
160 km/h
